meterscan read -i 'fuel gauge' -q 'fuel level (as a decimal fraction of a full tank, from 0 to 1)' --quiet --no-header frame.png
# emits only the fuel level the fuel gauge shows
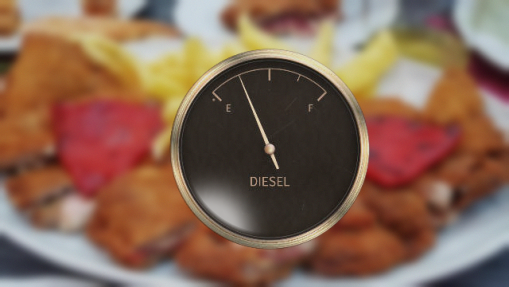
0.25
